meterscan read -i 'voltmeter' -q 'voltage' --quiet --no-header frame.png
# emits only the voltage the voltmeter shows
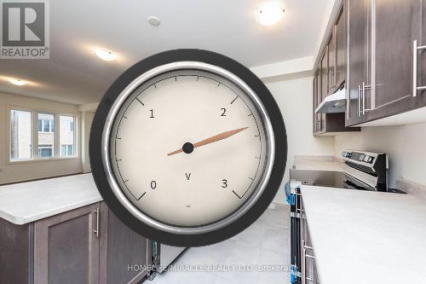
2.3 V
